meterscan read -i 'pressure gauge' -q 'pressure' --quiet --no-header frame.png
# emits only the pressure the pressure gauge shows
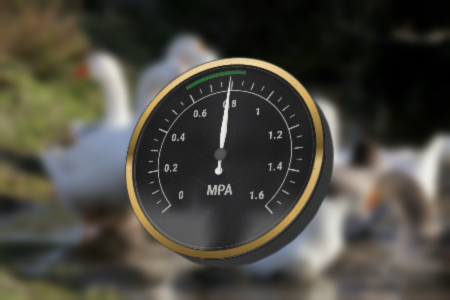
0.8 MPa
